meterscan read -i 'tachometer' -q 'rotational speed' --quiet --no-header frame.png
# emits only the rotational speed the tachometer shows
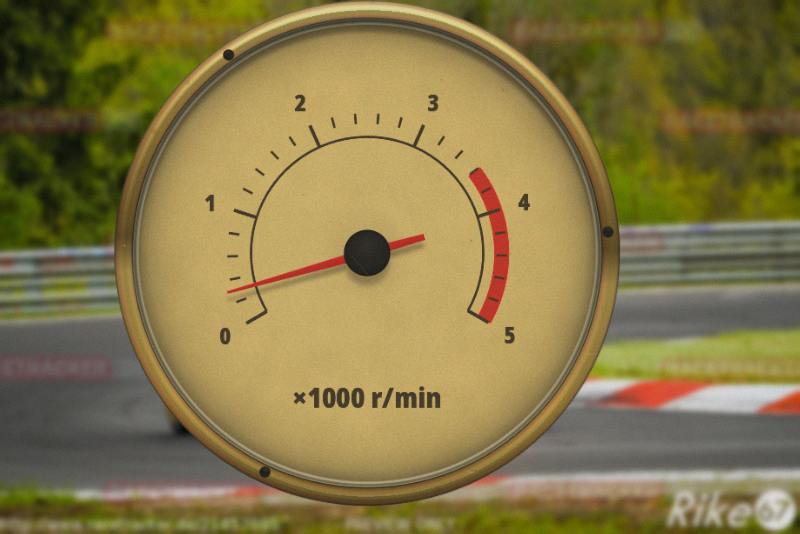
300 rpm
